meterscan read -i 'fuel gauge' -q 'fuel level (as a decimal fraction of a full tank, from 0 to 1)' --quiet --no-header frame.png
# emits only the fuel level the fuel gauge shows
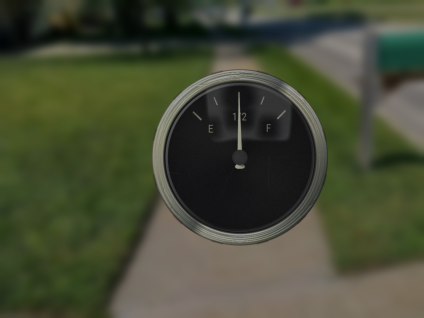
0.5
